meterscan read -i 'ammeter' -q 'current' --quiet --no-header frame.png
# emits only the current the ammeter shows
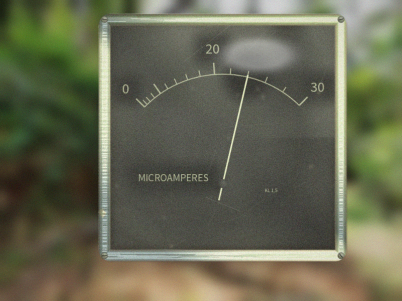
24 µA
